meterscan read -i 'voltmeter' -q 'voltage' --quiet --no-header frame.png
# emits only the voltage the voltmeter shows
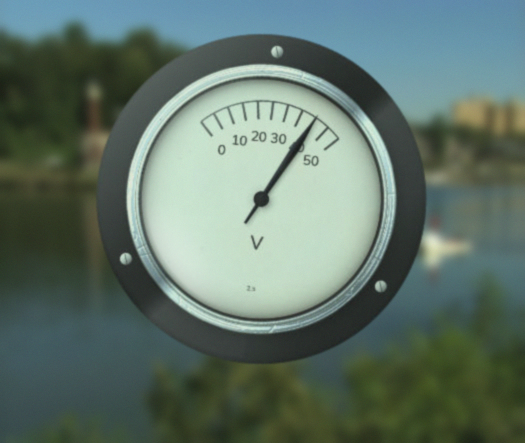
40 V
